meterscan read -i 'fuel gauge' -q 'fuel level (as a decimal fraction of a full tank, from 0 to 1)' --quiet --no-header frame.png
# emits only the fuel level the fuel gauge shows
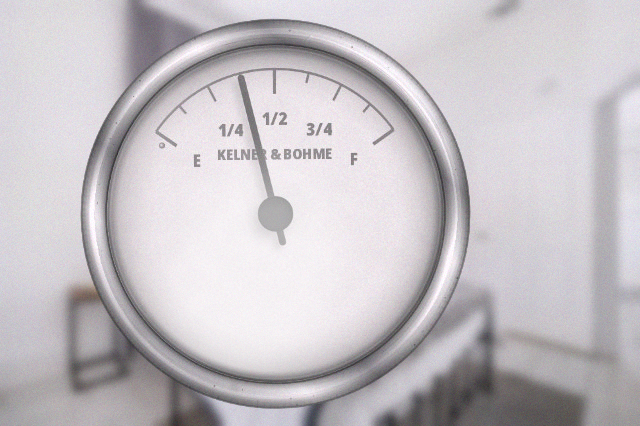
0.375
